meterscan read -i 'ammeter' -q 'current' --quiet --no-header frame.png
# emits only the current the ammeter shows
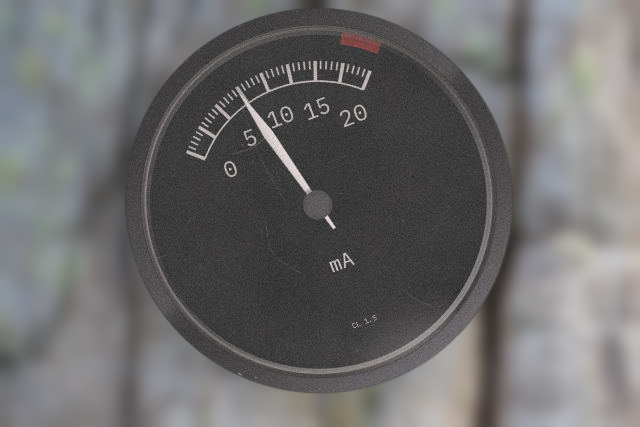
7.5 mA
